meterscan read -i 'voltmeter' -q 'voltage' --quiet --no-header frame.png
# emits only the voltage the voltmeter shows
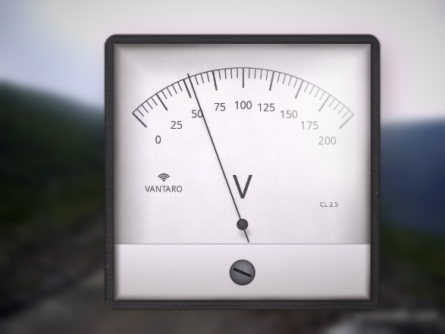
55 V
